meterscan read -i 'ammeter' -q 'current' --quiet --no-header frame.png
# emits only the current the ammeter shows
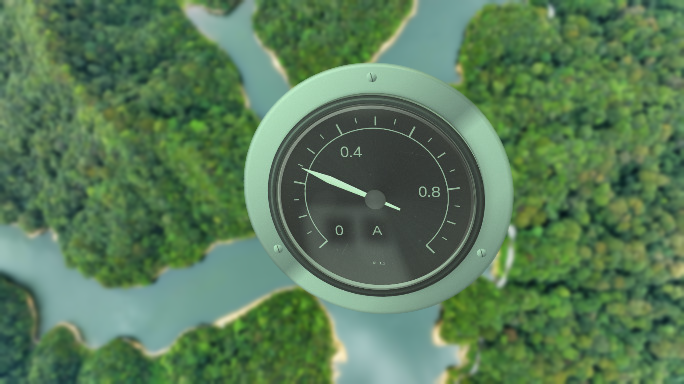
0.25 A
